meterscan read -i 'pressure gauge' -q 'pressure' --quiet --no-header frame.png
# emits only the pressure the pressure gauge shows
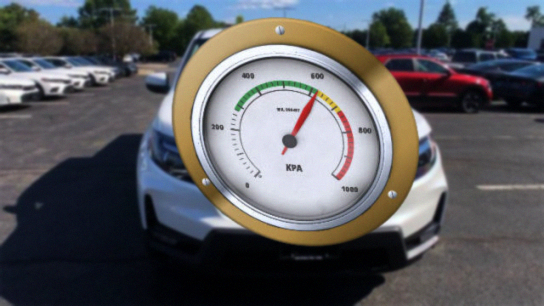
620 kPa
